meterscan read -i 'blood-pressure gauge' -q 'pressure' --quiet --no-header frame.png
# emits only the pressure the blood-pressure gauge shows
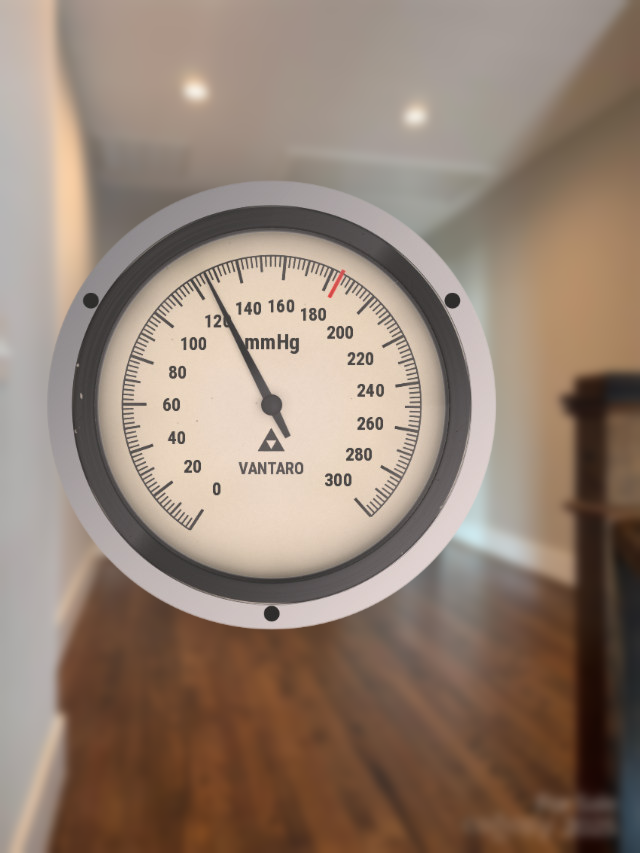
126 mmHg
